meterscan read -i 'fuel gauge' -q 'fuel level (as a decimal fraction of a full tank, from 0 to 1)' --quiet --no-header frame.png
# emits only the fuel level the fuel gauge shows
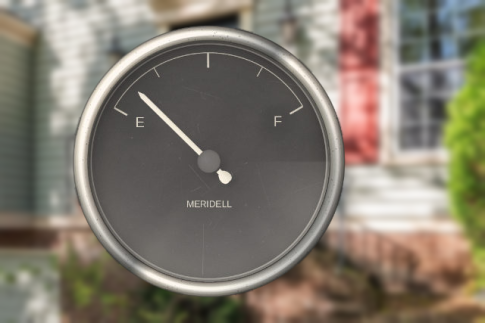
0.125
